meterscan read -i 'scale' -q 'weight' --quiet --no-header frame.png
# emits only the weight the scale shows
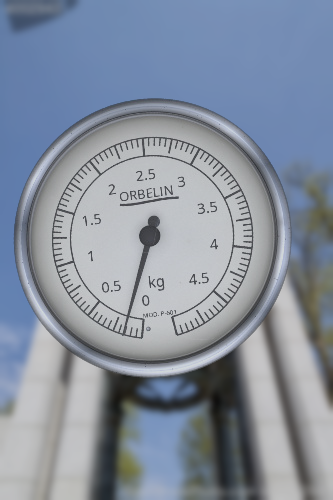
0.15 kg
